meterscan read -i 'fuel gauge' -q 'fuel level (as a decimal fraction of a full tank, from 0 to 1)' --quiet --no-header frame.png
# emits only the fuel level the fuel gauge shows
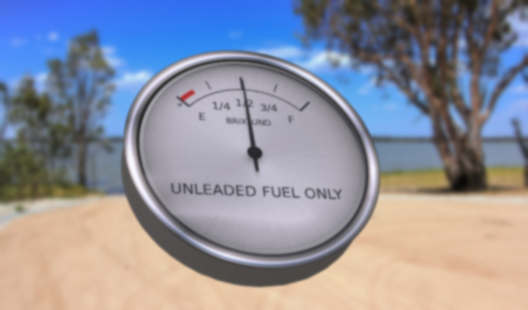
0.5
